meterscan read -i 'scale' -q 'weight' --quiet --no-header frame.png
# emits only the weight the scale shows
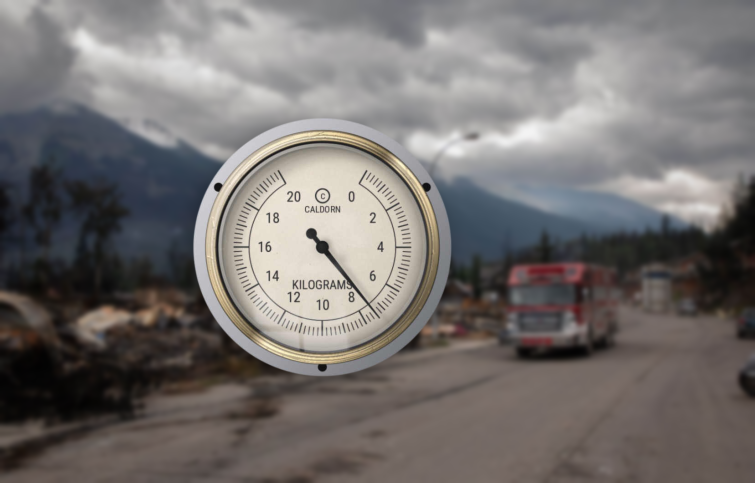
7.4 kg
